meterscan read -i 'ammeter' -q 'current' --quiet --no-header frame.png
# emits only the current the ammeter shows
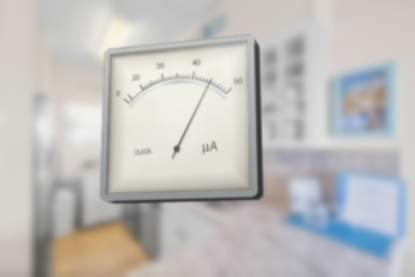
45 µA
